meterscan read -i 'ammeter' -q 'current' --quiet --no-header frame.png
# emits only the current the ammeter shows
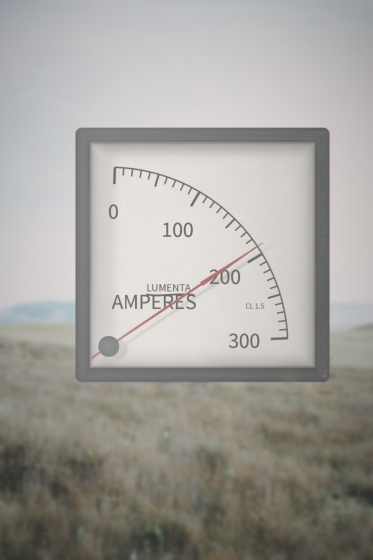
190 A
